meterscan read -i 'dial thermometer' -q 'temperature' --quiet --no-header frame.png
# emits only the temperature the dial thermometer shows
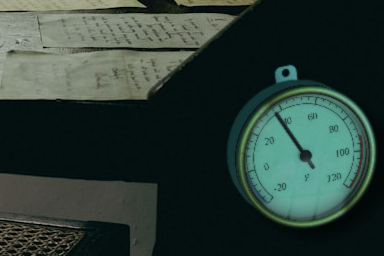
36 °F
